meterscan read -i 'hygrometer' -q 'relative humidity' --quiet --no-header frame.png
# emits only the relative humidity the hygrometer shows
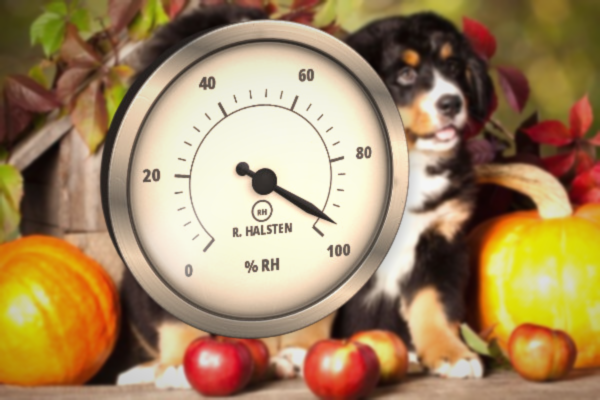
96 %
